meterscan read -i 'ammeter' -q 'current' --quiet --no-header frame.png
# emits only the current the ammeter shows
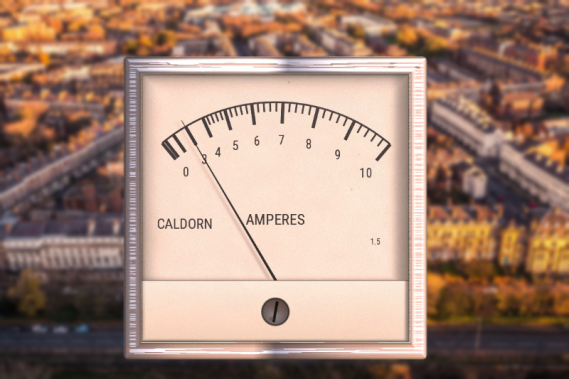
3 A
